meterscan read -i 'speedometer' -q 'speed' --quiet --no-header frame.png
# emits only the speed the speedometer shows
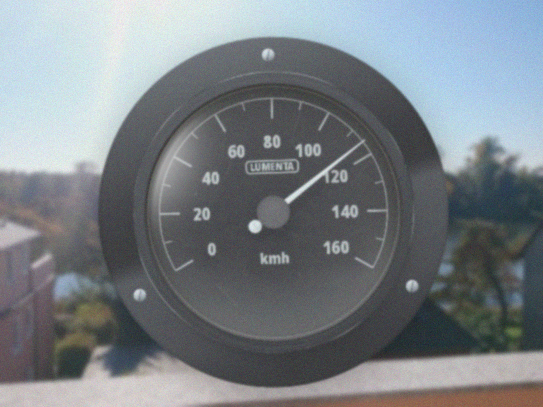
115 km/h
